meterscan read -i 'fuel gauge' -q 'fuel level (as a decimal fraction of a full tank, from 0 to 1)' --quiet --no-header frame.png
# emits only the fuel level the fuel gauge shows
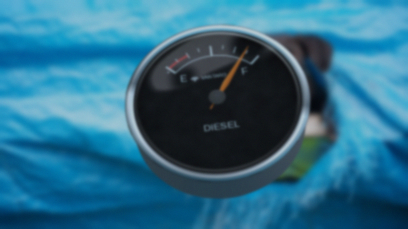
0.875
